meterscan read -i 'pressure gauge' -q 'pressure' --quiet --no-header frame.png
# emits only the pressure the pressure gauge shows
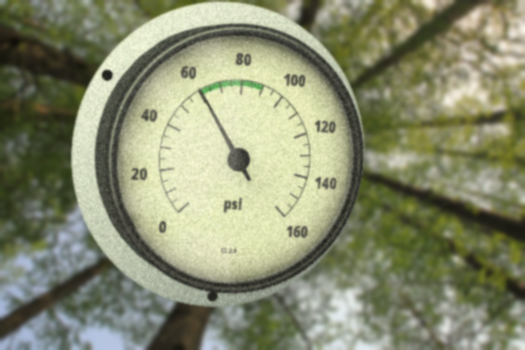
60 psi
